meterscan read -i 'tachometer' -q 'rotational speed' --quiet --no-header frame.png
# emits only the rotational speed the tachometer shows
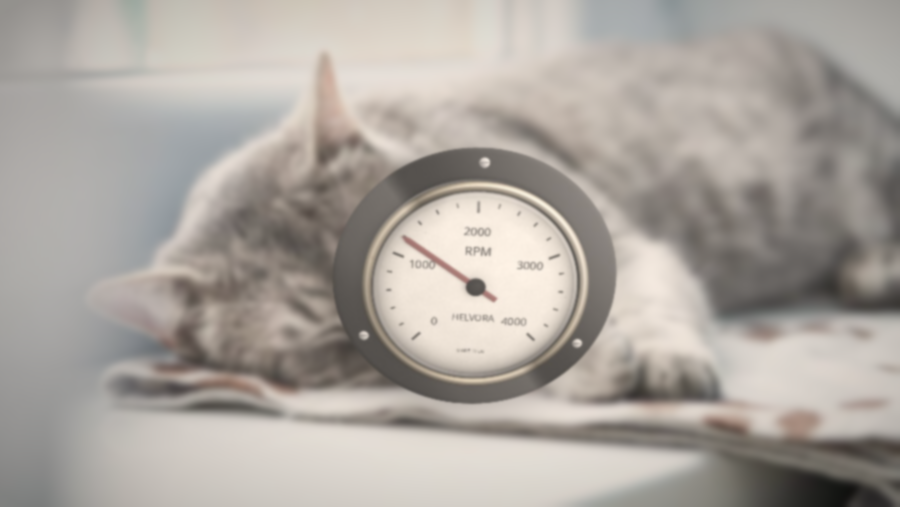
1200 rpm
